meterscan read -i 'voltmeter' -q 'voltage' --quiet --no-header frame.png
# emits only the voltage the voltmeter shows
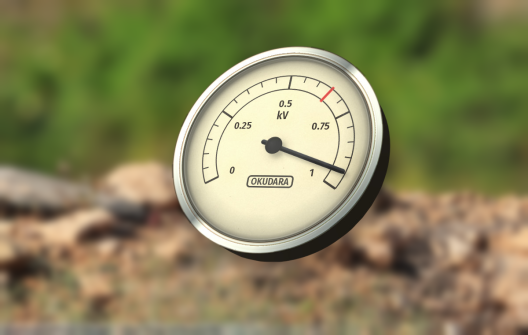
0.95 kV
